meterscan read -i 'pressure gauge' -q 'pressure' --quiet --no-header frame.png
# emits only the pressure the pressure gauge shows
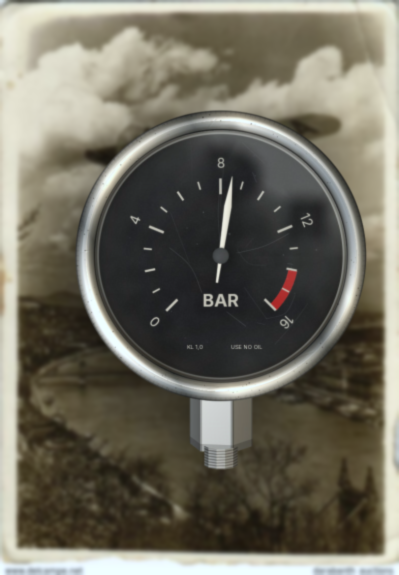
8.5 bar
